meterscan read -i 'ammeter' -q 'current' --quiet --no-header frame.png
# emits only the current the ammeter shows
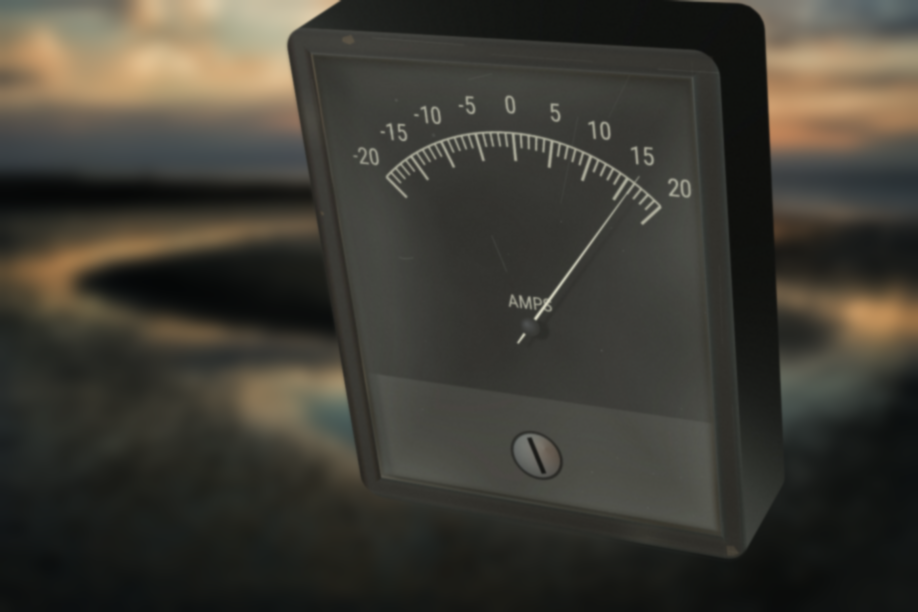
16 A
